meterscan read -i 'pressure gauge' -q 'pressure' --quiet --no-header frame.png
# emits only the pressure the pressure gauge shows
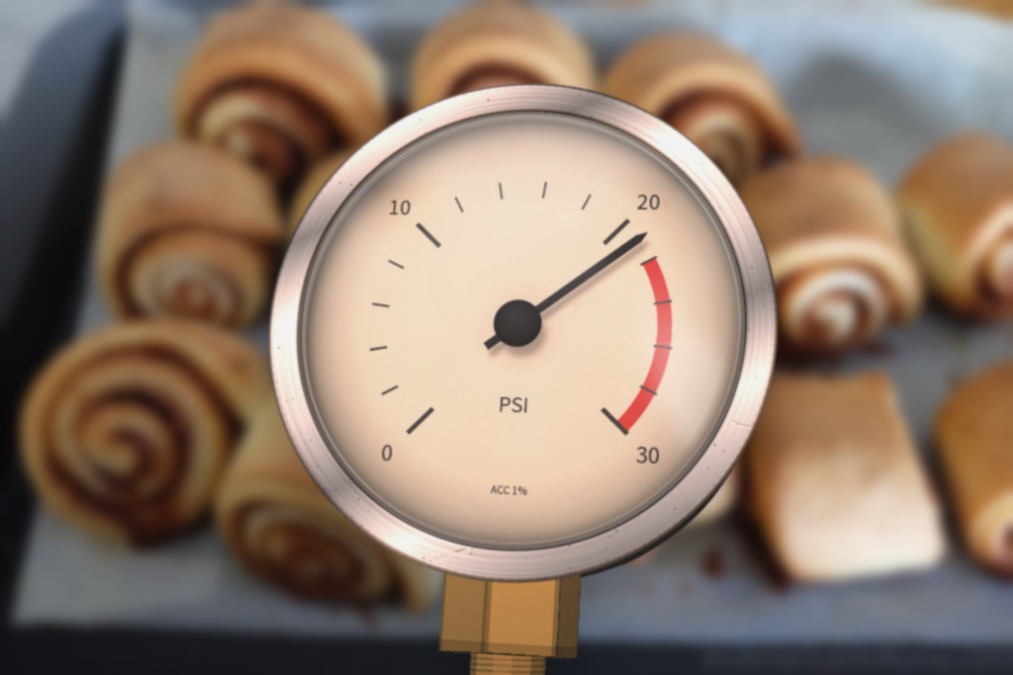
21 psi
